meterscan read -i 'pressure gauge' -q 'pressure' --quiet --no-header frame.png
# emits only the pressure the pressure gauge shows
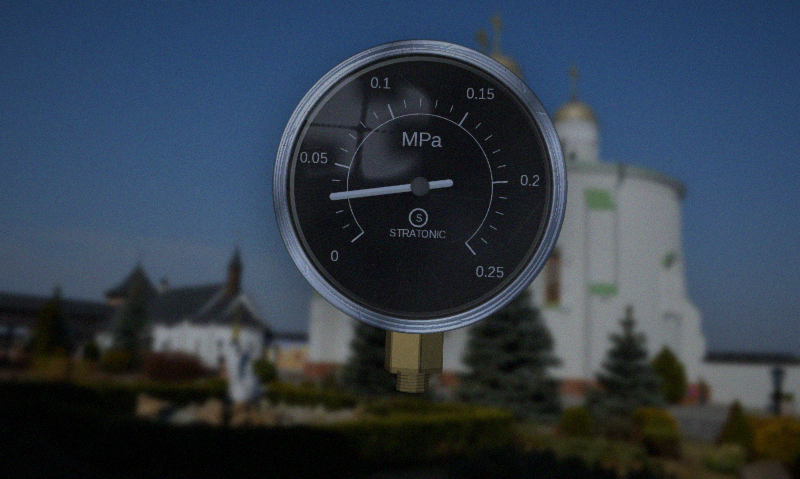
0.03 MPa
